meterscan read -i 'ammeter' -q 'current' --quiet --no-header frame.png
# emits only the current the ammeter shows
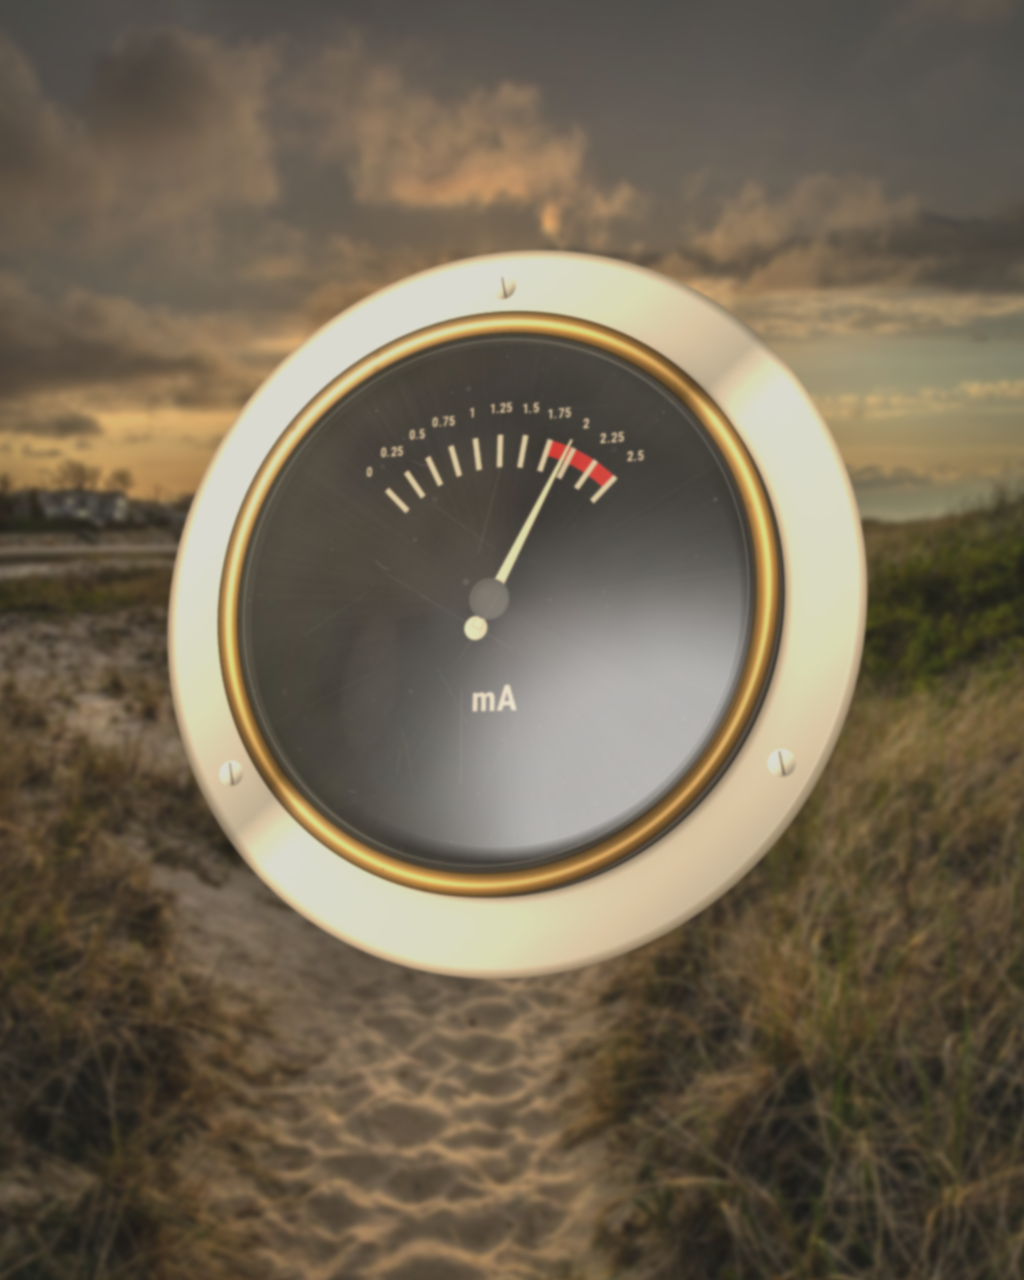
2 mA
